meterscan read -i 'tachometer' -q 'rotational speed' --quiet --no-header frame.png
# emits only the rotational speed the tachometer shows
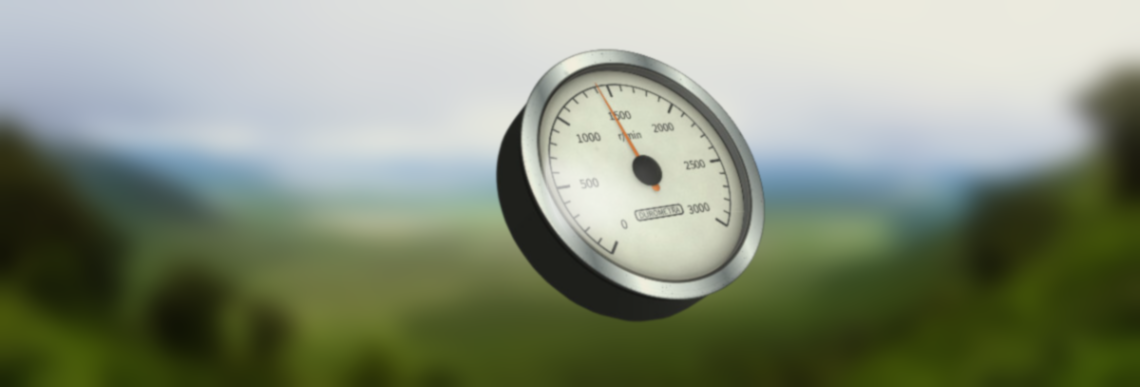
1400 rpm
